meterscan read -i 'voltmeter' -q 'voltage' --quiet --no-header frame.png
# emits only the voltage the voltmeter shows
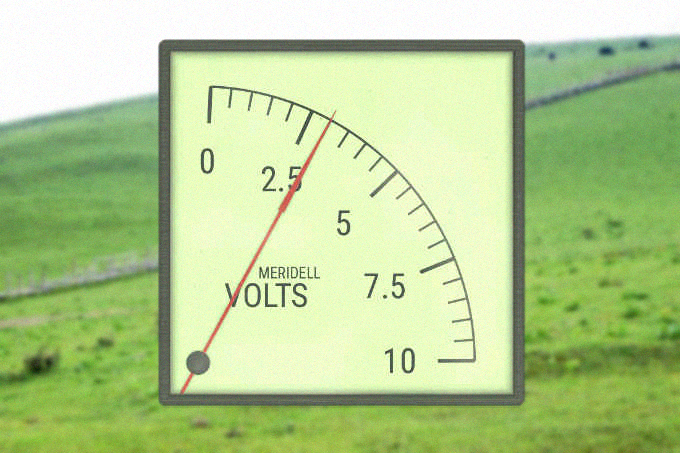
3 V
